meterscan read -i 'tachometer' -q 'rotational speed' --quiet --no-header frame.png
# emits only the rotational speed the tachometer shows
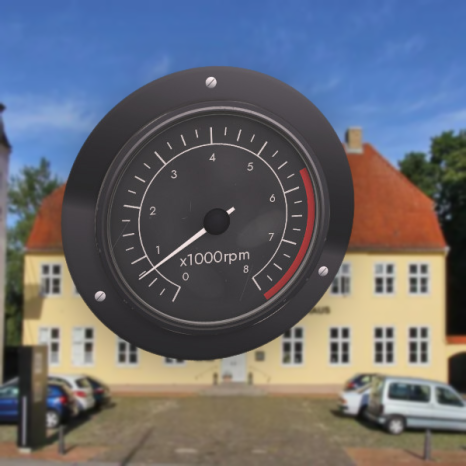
750 rpm
